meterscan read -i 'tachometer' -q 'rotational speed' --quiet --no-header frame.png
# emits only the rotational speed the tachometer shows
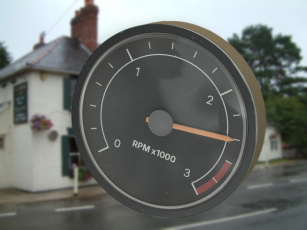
2400 rpm
